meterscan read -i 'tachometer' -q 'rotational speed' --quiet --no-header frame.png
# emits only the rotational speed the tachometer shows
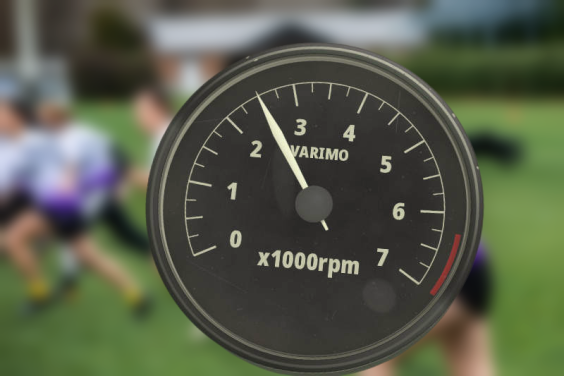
2500 rpm
